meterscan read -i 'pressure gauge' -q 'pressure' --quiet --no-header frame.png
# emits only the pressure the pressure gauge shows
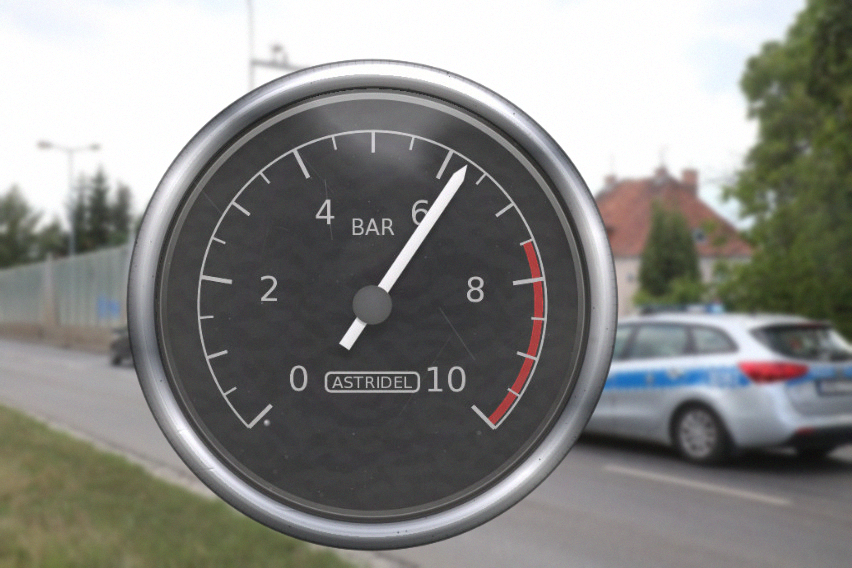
6.25 bar
